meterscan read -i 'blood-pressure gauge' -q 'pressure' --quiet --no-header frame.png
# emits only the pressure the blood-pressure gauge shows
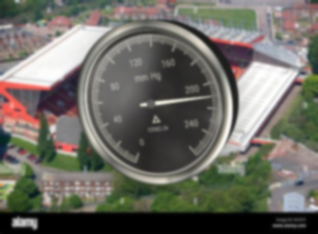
210 mmHg
